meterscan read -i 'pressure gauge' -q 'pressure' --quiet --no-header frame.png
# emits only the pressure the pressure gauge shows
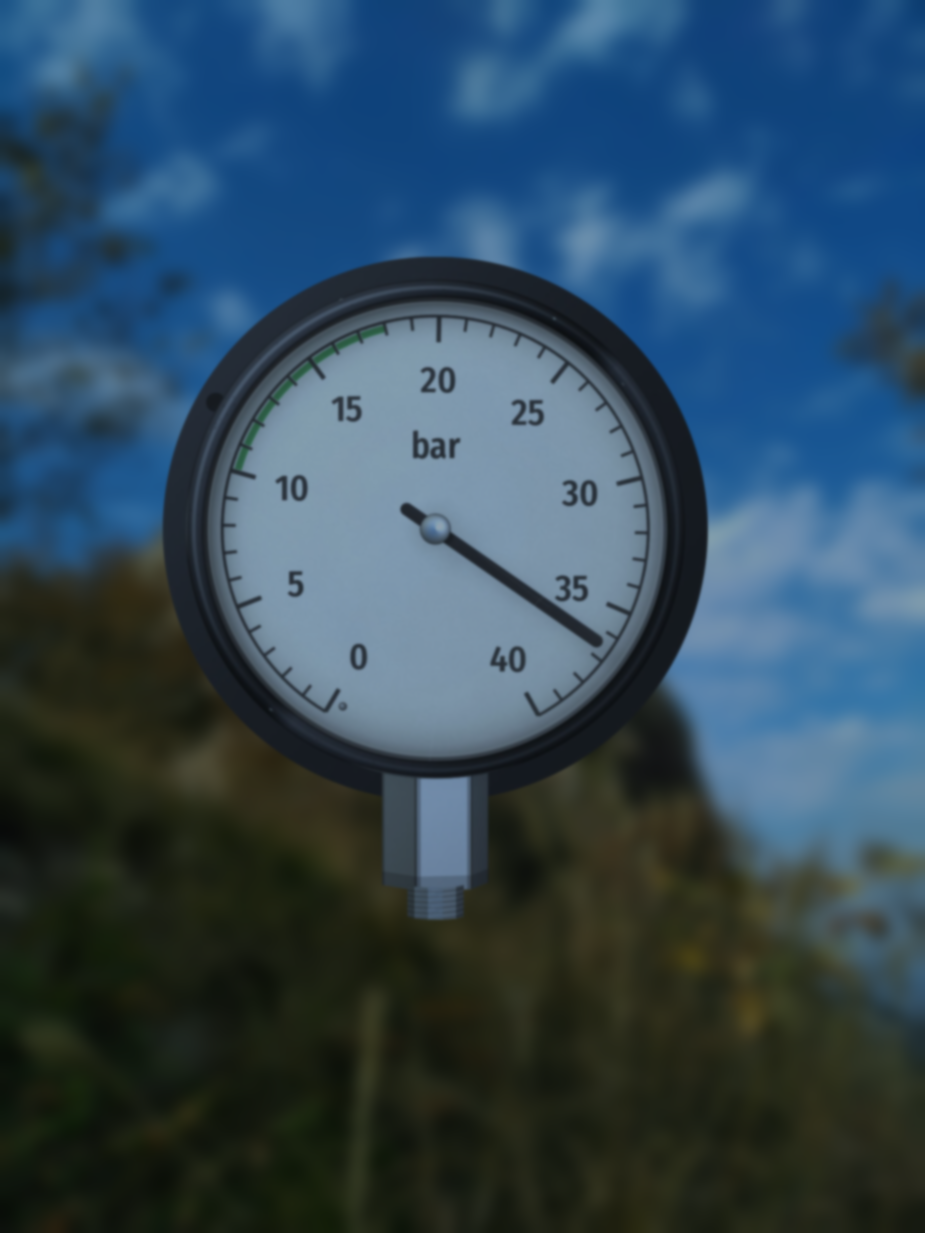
36.5 bar
